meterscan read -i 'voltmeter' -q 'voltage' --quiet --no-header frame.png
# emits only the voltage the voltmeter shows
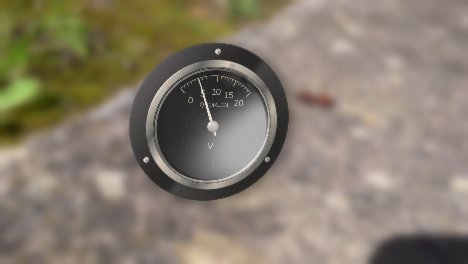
5 V
